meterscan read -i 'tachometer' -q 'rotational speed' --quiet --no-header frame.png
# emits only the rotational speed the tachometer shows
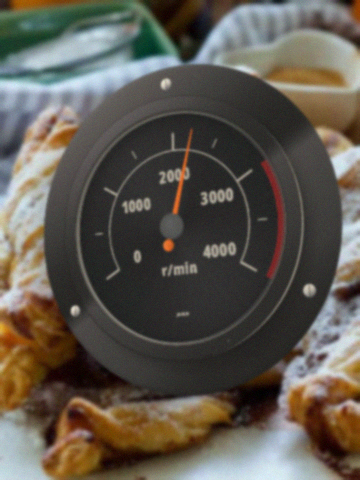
2250 rpm
